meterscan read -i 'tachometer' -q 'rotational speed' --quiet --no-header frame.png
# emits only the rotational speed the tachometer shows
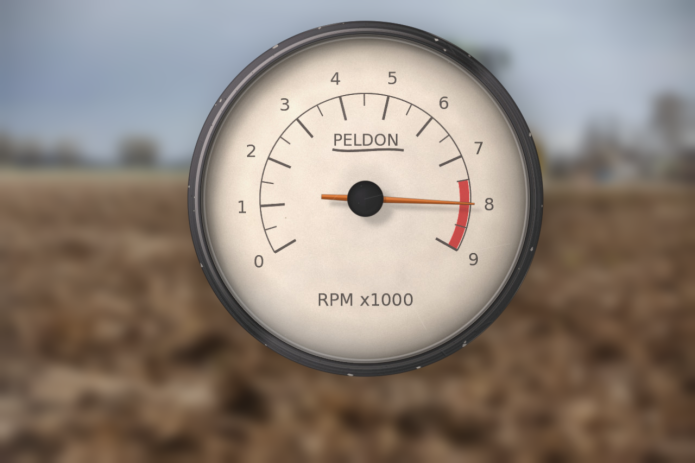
8000 rpm
